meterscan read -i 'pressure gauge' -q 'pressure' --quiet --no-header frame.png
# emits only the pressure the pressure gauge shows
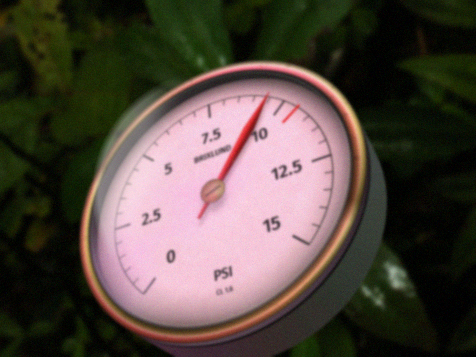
9.5 psi
